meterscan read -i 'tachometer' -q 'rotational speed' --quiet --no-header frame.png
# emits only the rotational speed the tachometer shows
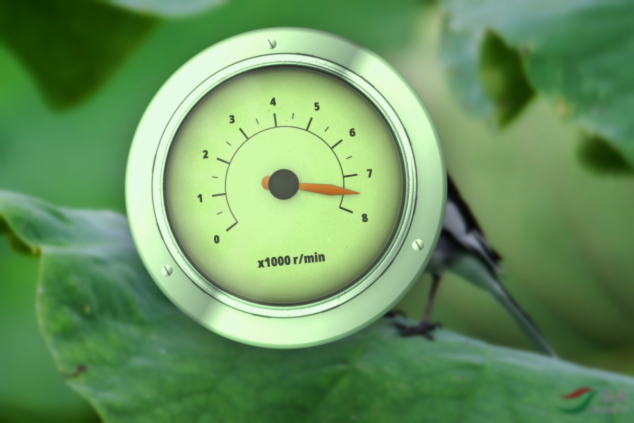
7500 rpm
